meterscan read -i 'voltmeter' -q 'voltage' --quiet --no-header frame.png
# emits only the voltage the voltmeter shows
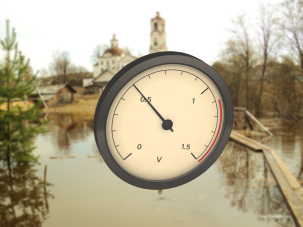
0.5 V
